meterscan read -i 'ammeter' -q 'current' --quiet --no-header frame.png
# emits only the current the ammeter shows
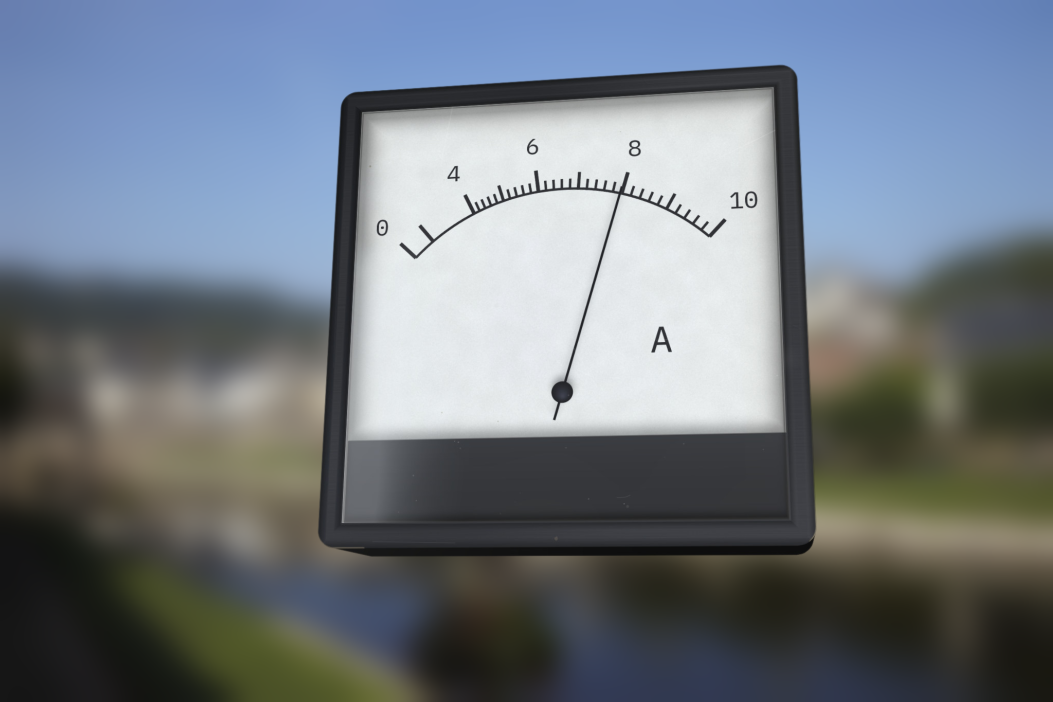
8 A
